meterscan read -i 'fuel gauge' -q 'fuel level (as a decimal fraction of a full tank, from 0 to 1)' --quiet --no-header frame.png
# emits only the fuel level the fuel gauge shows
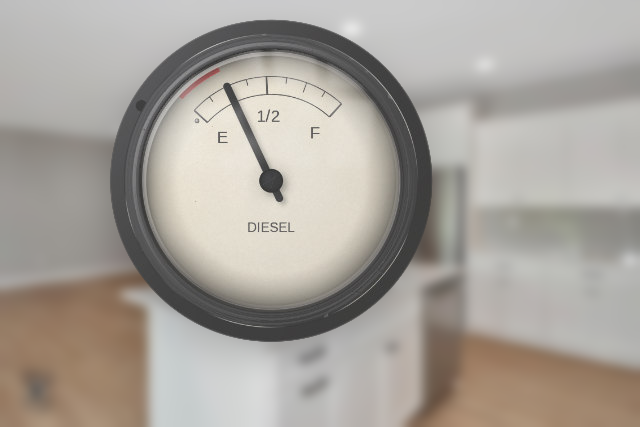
0.25
